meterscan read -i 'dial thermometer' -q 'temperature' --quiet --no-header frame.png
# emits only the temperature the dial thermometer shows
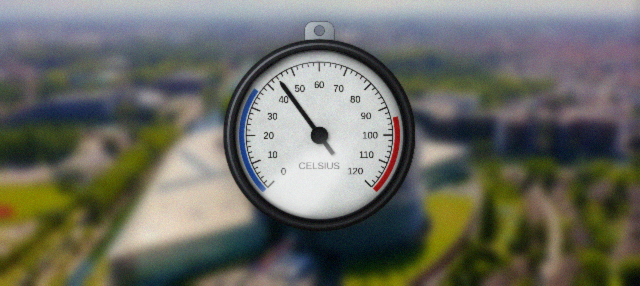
44 °C
